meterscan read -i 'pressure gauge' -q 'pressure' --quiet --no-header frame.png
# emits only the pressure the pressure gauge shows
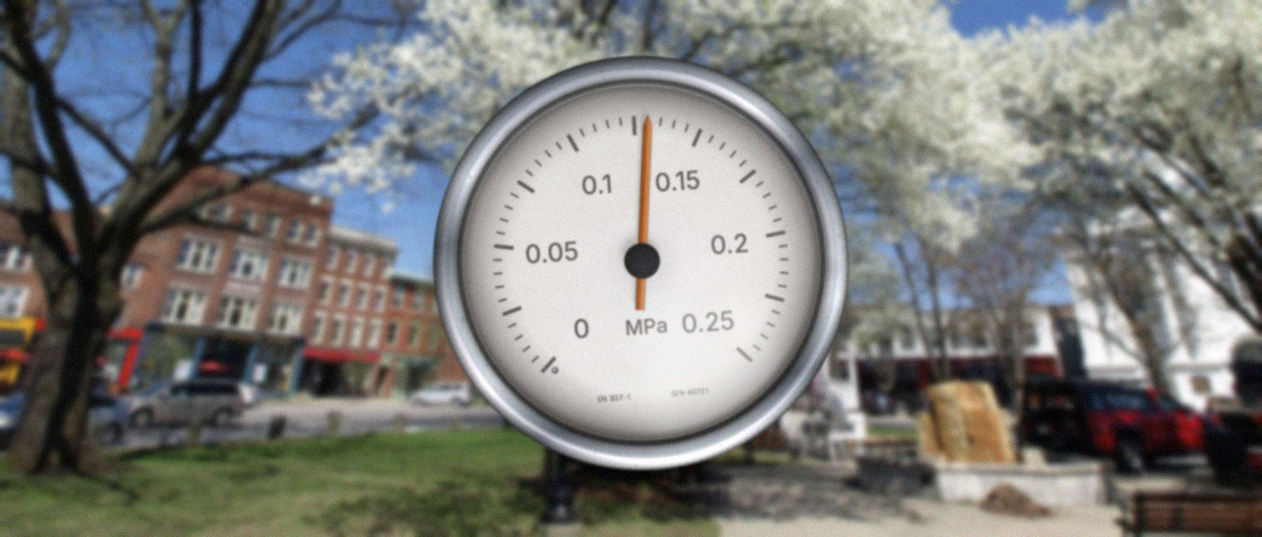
0.13 MPa
